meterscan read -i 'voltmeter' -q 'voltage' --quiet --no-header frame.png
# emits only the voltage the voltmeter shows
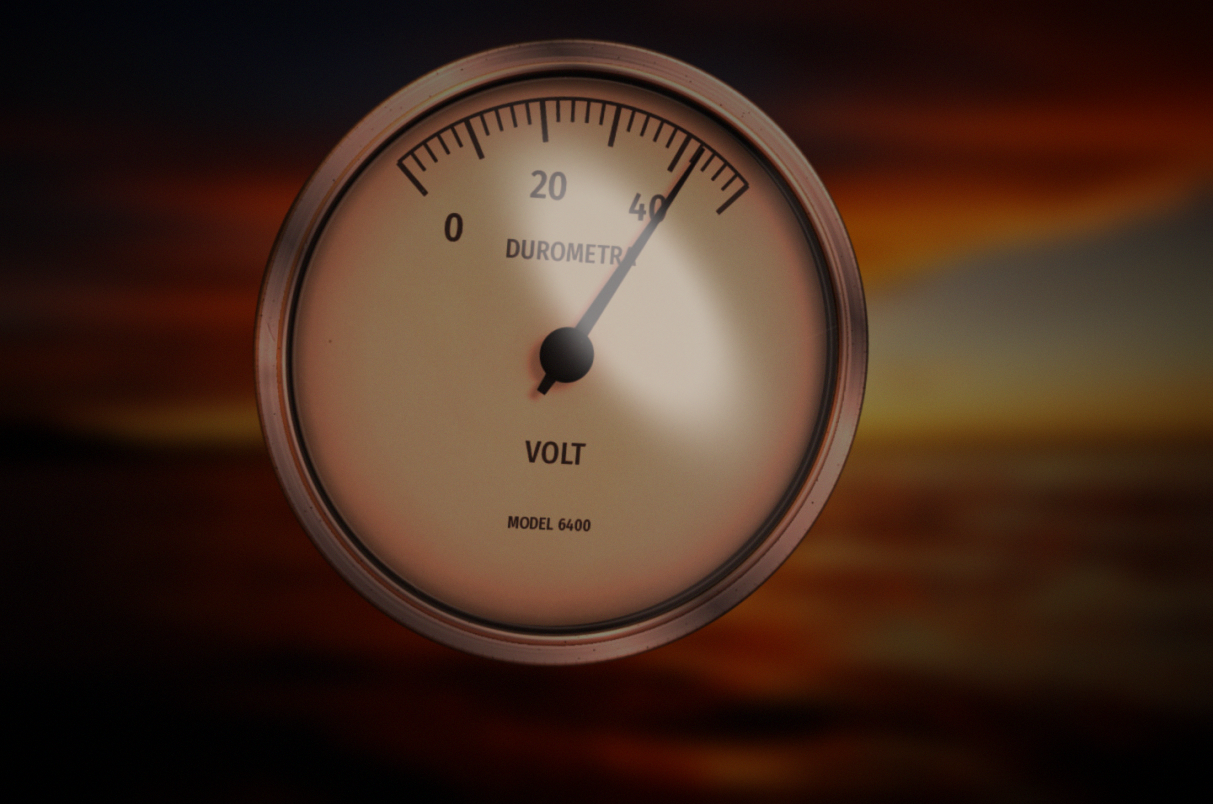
42 V
